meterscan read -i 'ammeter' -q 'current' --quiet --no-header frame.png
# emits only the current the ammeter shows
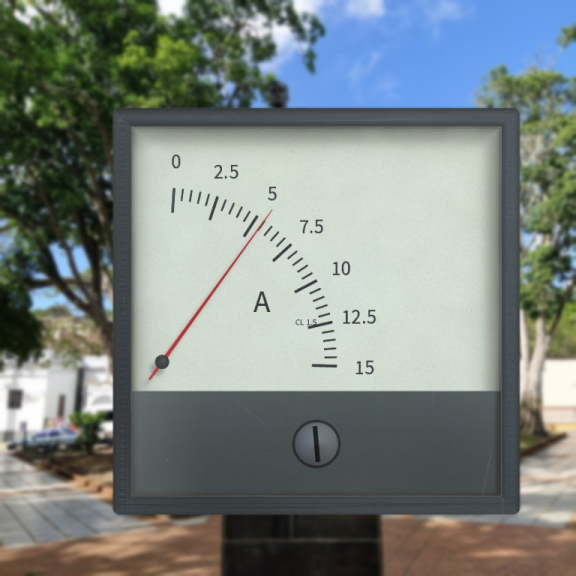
5.5 A
